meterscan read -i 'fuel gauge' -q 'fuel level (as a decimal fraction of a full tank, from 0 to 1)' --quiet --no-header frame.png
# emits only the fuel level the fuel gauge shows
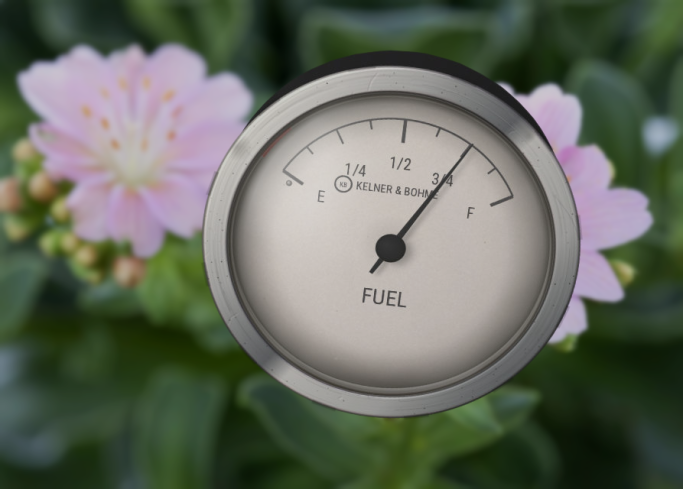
0.75
